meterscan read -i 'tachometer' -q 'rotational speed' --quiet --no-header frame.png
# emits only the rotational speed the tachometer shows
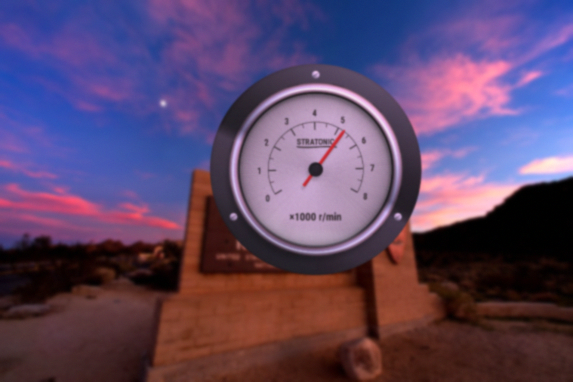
5250 rpm
